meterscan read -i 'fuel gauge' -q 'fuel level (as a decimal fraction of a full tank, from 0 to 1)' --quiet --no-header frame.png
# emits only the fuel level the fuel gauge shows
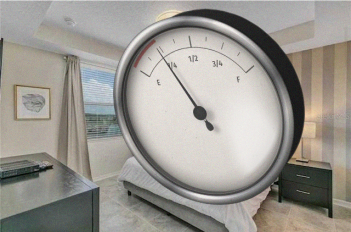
0.25
